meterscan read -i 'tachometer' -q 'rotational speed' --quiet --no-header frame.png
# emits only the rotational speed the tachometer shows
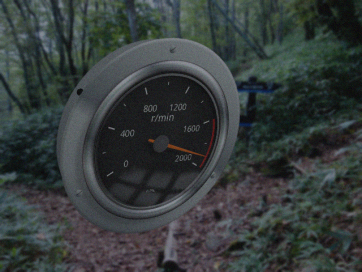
1900 rpm
